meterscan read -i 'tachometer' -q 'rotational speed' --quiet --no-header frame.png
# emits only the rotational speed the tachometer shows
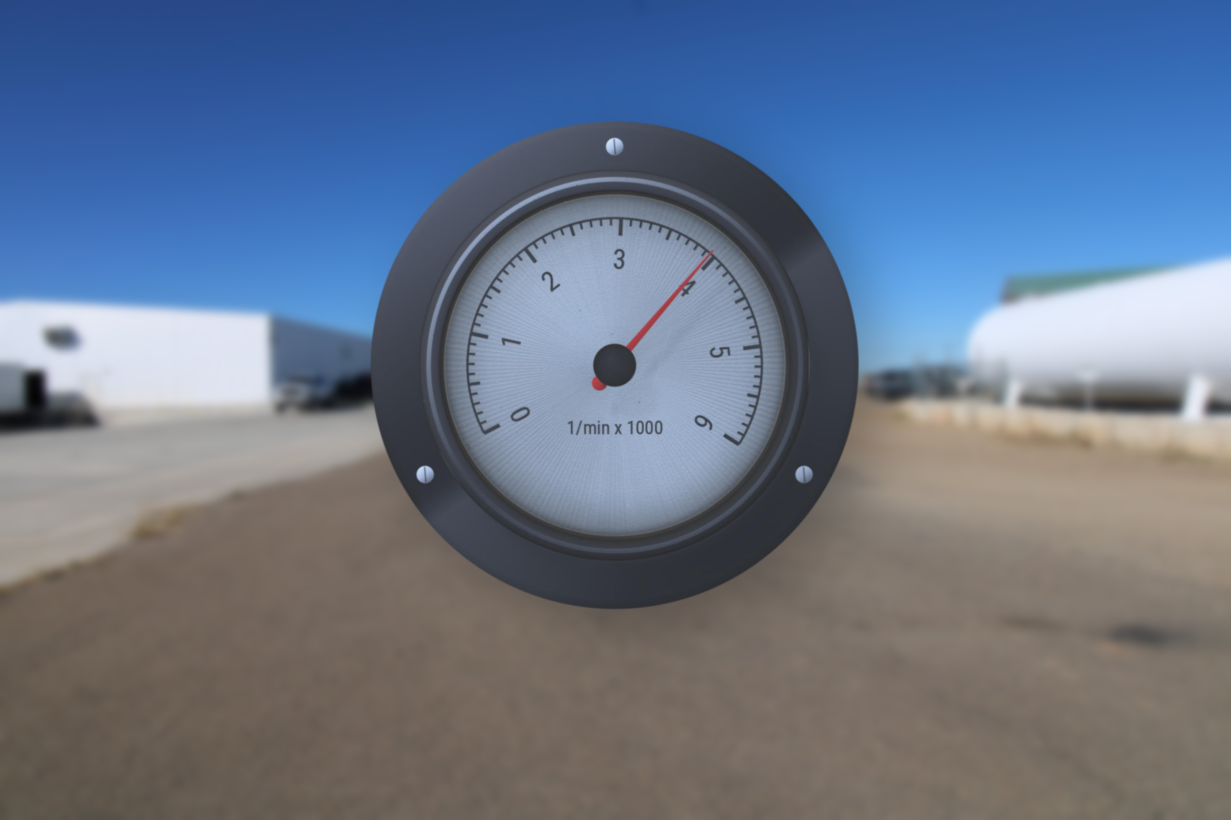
3950 rpm
